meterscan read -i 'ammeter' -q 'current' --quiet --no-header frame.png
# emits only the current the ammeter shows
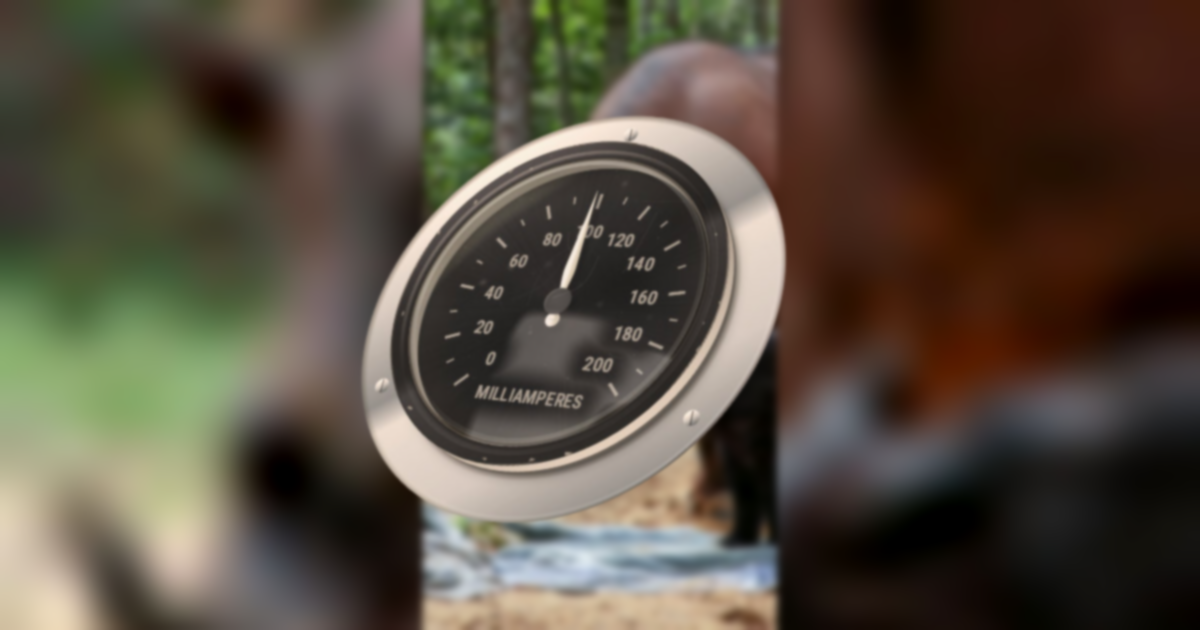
100 mA
